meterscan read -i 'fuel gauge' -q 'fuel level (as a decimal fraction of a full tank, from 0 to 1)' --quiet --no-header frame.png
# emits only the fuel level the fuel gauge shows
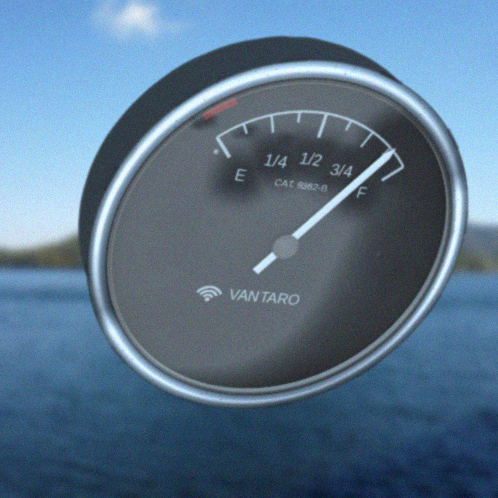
0.875
